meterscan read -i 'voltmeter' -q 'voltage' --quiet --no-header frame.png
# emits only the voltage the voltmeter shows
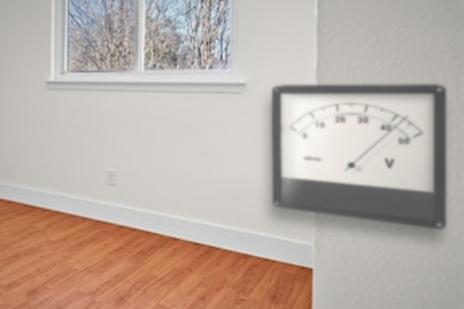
42.5 V
